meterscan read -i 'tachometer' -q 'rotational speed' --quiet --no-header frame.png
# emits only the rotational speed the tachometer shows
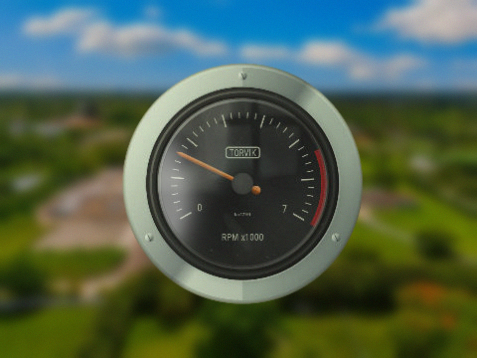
1600 rpm
